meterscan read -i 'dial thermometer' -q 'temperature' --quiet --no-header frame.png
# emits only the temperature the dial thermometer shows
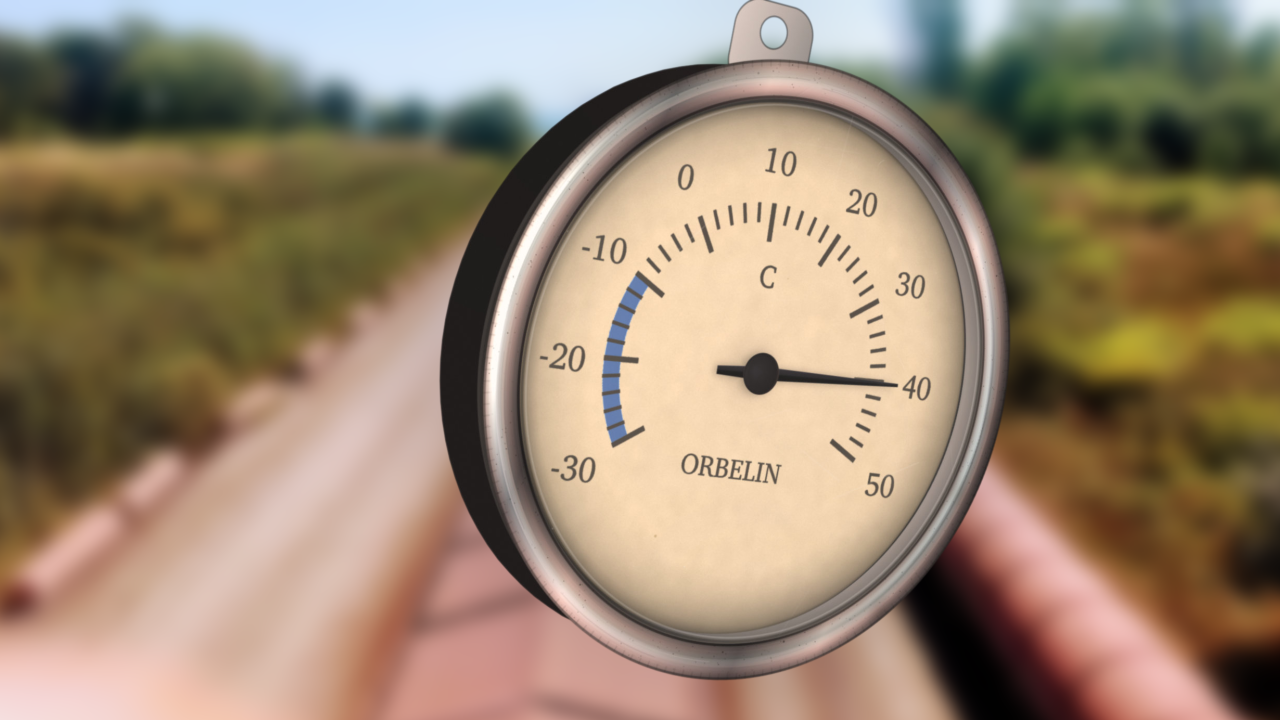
40 °C
